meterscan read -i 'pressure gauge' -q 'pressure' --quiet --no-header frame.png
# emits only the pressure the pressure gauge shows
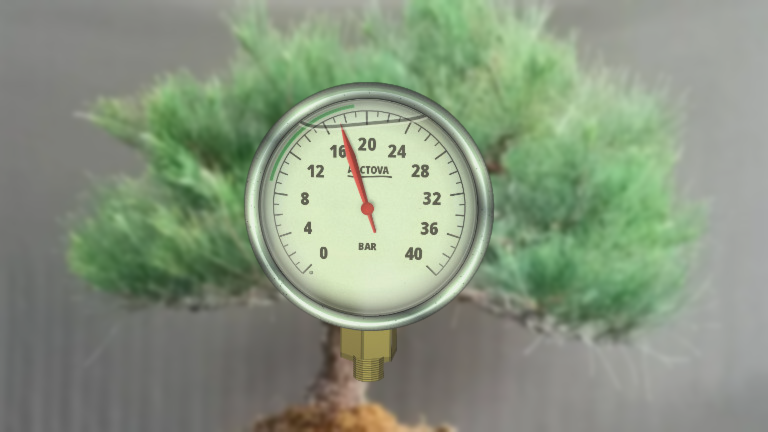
17.5 bar
